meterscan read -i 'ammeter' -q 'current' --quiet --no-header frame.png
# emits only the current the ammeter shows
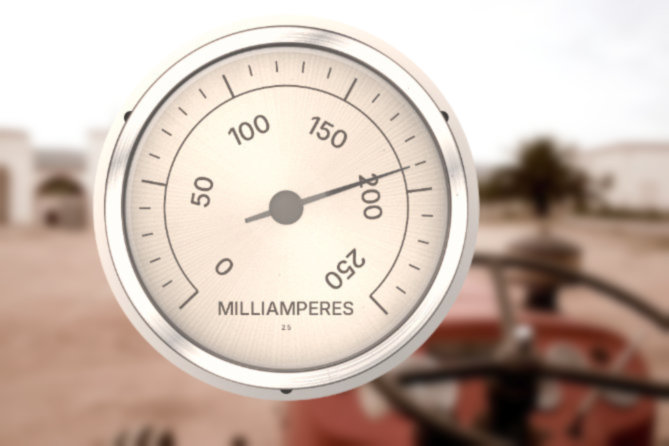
190 mA
